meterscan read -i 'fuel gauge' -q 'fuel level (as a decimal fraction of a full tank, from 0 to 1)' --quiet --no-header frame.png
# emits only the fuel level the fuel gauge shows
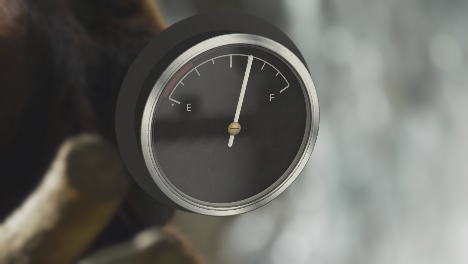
0.625
